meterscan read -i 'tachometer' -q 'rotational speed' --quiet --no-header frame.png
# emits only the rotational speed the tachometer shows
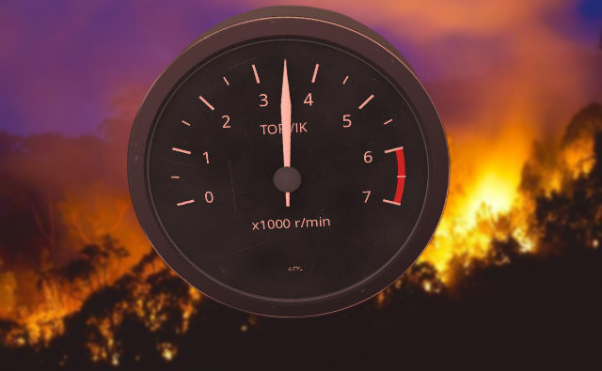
3500 rpm
